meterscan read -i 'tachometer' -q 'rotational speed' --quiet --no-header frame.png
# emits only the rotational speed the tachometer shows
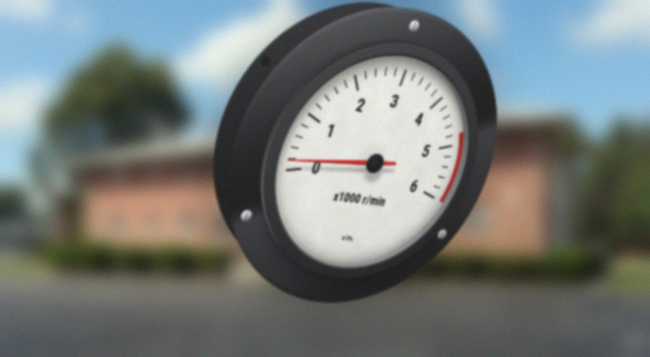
200 rpm
